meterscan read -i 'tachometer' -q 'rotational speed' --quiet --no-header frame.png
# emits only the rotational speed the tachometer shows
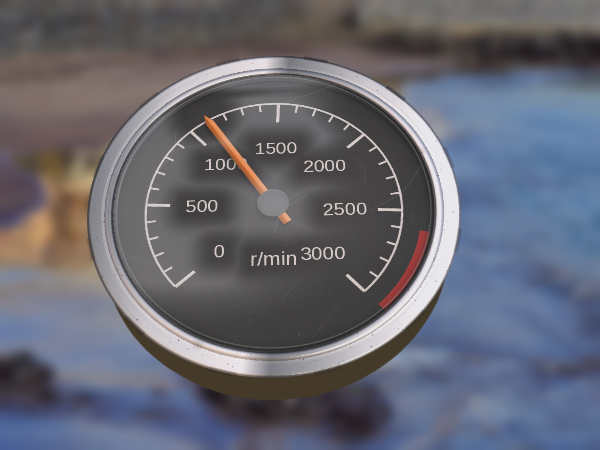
1100 rpm
